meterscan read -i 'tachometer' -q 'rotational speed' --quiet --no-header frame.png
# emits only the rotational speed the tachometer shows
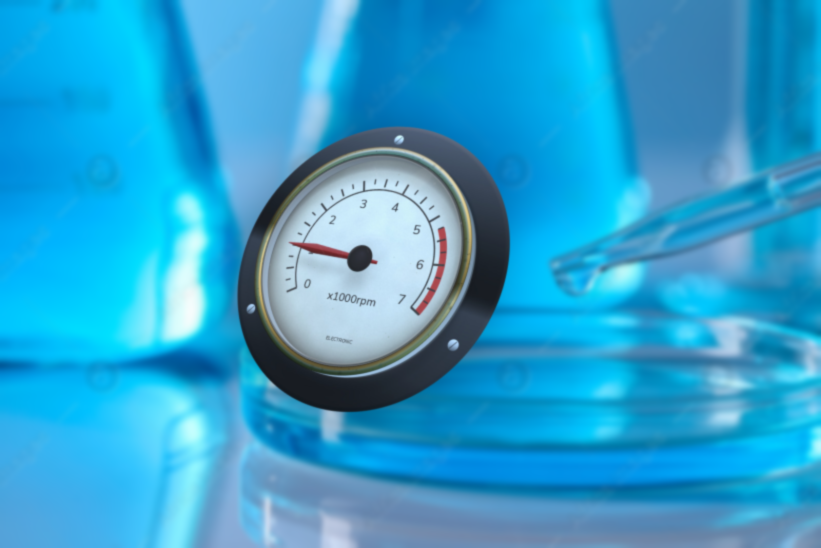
1000 rpm
